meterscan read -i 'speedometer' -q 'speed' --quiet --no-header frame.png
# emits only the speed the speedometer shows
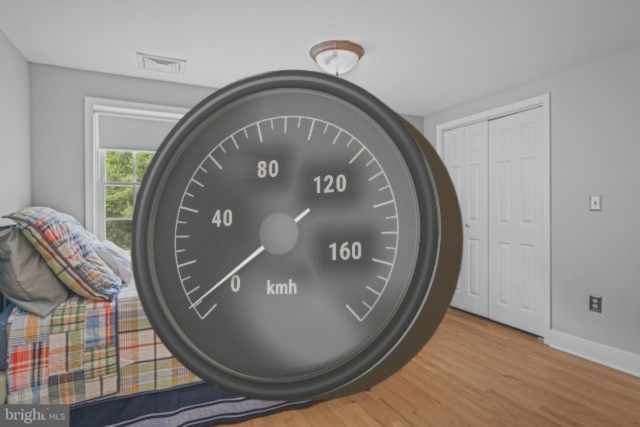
5 km/h
